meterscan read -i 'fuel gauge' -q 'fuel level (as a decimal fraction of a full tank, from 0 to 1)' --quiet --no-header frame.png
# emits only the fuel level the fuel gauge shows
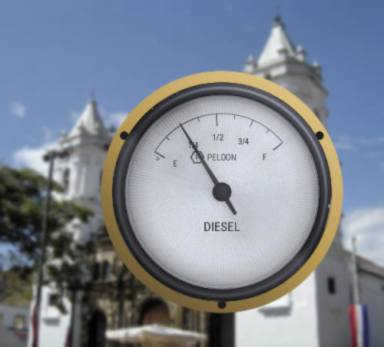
0.25
